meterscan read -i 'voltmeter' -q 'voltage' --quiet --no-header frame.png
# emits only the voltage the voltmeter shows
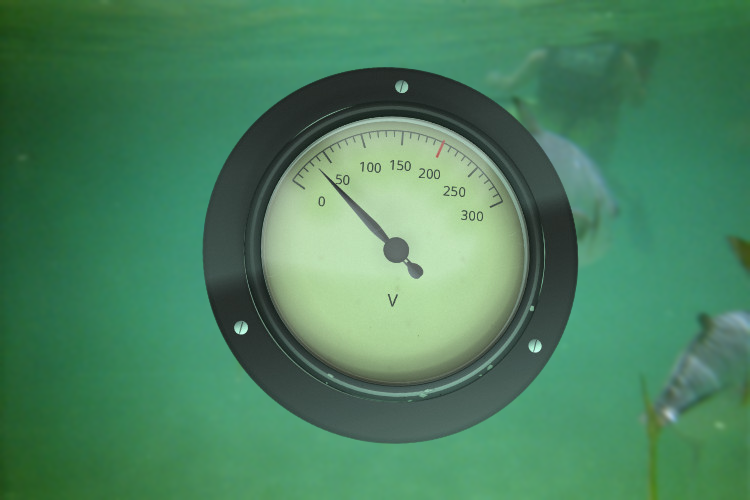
30 V
